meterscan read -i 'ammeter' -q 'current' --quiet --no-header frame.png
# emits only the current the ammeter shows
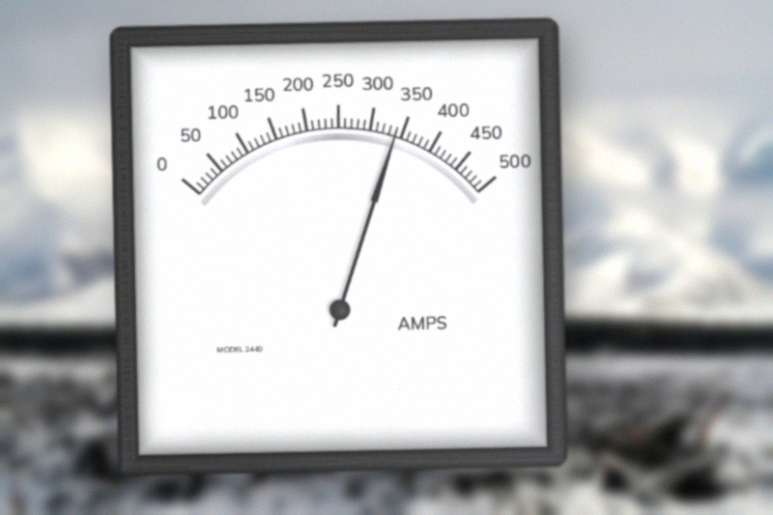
340 A
